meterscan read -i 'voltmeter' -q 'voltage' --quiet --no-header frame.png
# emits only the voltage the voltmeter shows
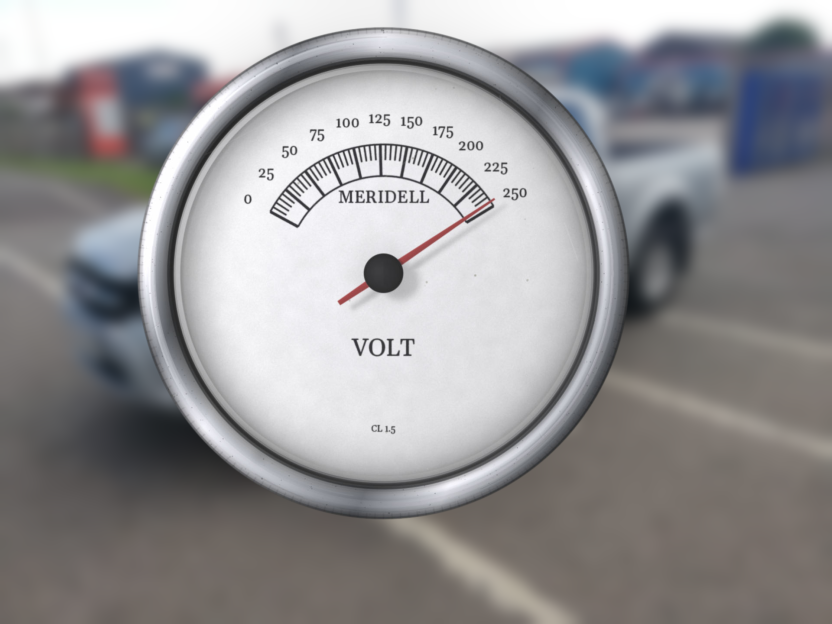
245 V
